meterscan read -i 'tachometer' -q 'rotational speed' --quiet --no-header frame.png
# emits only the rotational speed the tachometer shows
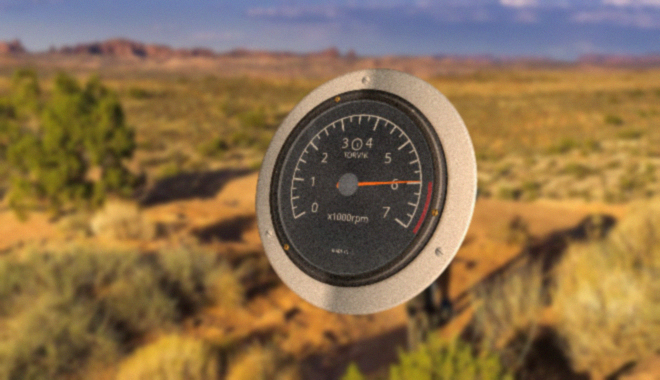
6000 rpm
